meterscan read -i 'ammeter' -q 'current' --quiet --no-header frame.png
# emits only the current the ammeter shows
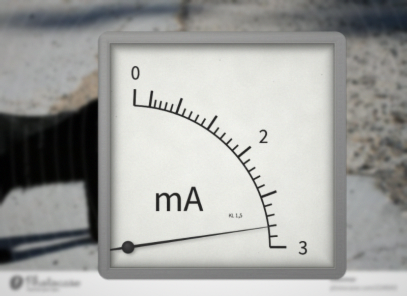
2.8 mA
